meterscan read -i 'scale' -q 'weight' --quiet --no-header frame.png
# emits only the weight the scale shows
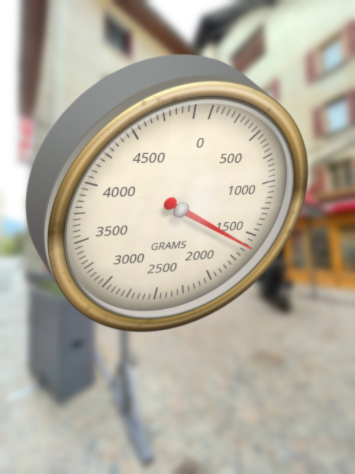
1600 g
